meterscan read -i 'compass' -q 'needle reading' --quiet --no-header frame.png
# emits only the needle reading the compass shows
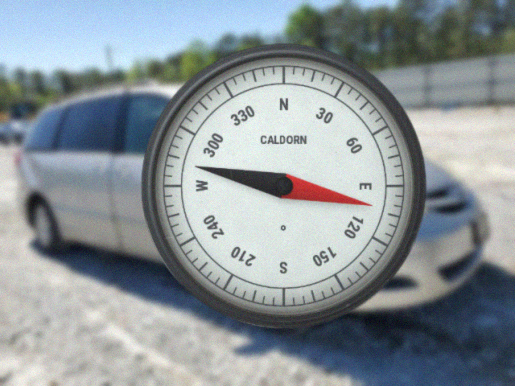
102.5 °
